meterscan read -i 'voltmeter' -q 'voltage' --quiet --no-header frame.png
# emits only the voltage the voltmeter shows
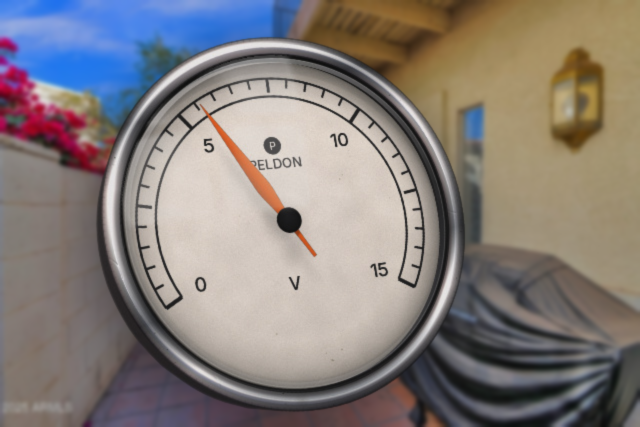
5.5 V
